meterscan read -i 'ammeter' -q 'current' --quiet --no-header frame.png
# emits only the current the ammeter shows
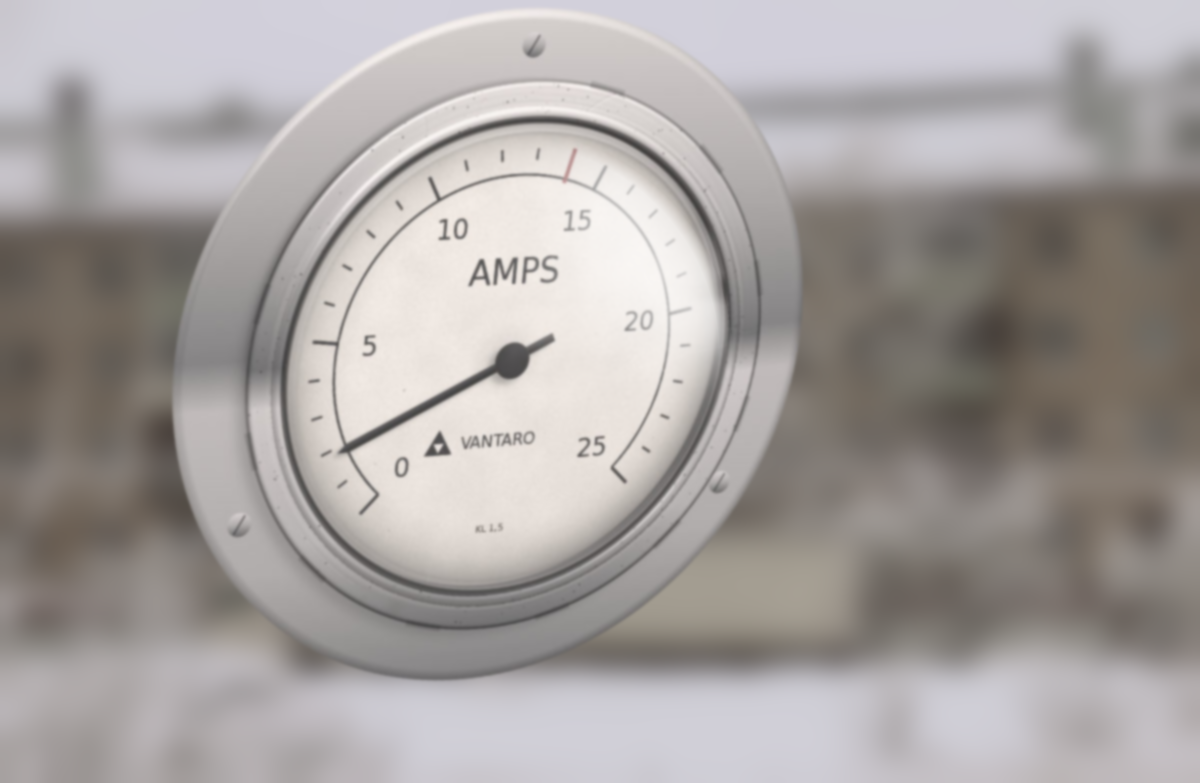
2 A
